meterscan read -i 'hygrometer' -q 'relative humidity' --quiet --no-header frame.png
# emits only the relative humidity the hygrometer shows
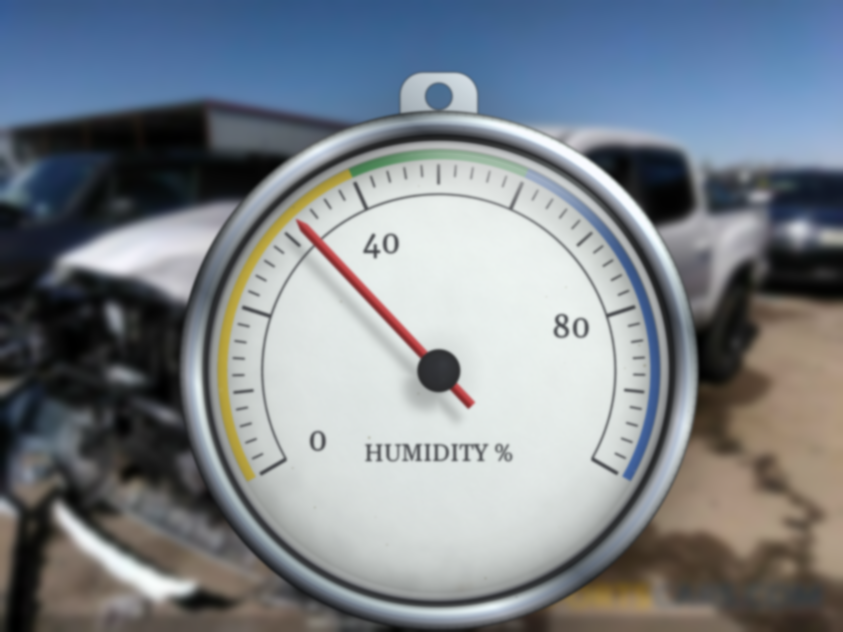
32 %
